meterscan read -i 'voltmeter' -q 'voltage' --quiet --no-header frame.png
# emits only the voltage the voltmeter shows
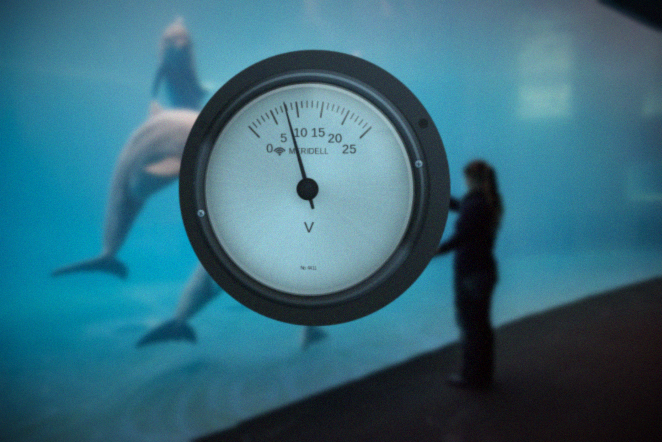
8 V
